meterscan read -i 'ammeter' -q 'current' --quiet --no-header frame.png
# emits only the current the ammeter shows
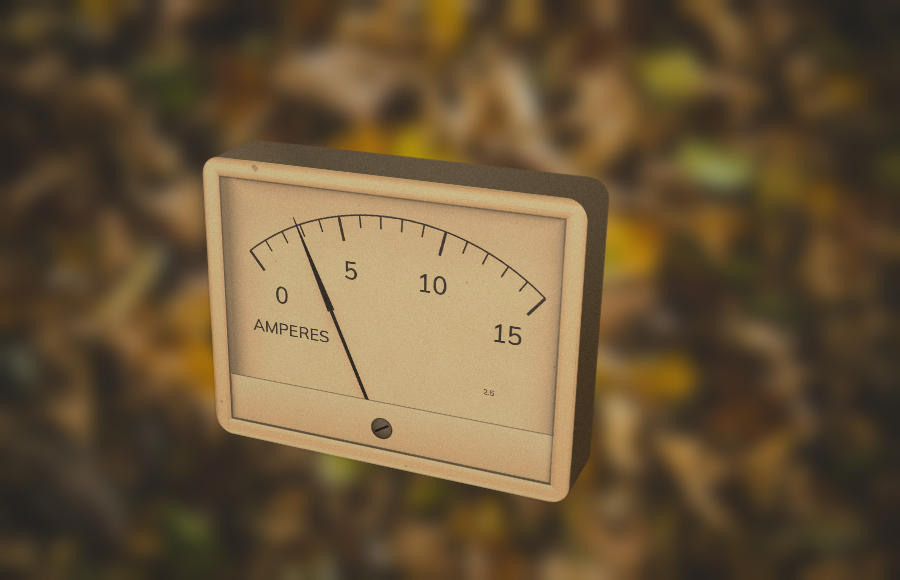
3 A
